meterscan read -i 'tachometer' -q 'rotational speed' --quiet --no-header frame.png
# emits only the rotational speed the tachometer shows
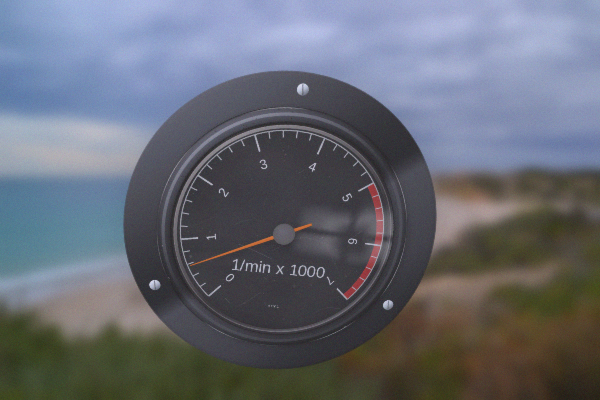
600 rpm
